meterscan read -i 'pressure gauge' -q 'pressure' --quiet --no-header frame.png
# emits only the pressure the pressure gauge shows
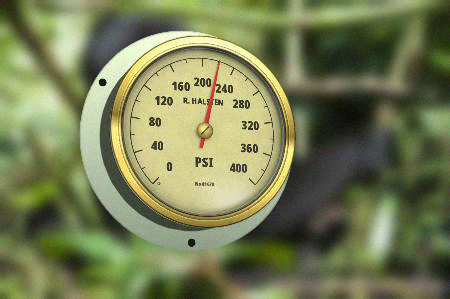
220 psi
